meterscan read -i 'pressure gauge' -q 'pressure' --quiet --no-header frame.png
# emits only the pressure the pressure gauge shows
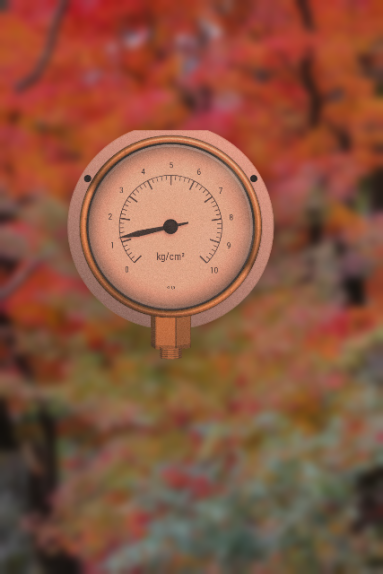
1.2 kg/cm²
